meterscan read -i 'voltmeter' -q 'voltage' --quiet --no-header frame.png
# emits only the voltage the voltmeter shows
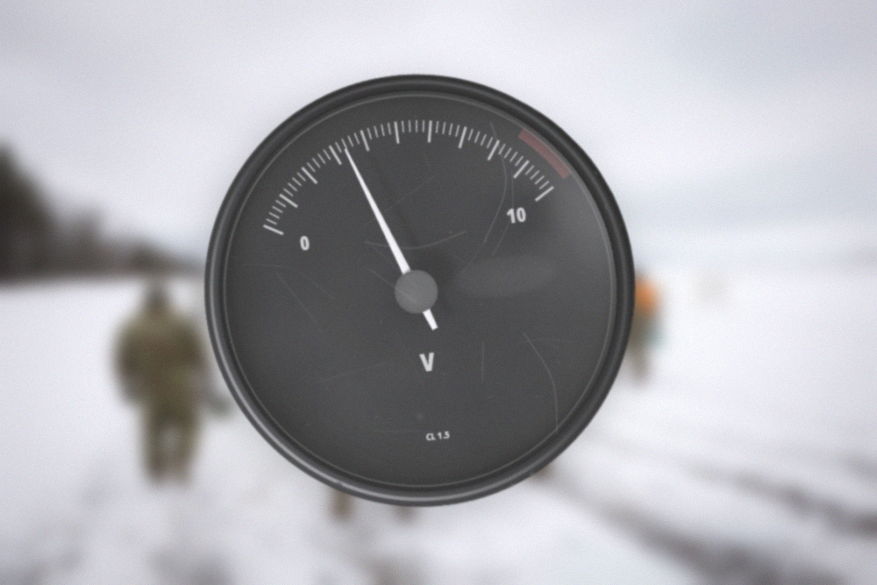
3.4 V
